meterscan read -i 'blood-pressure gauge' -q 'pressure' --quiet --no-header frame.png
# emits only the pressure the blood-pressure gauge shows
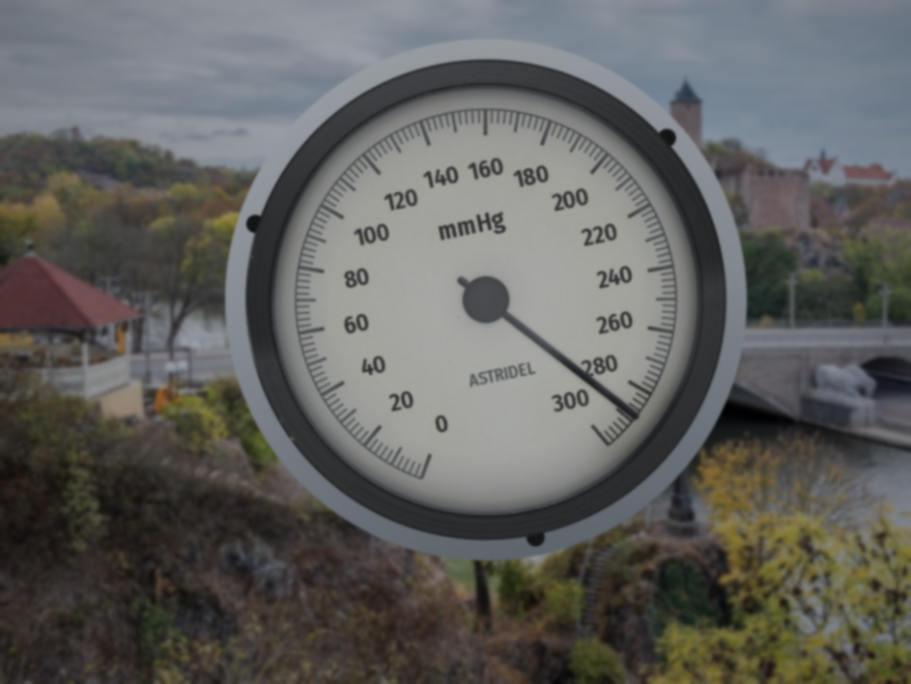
288 mmHg
